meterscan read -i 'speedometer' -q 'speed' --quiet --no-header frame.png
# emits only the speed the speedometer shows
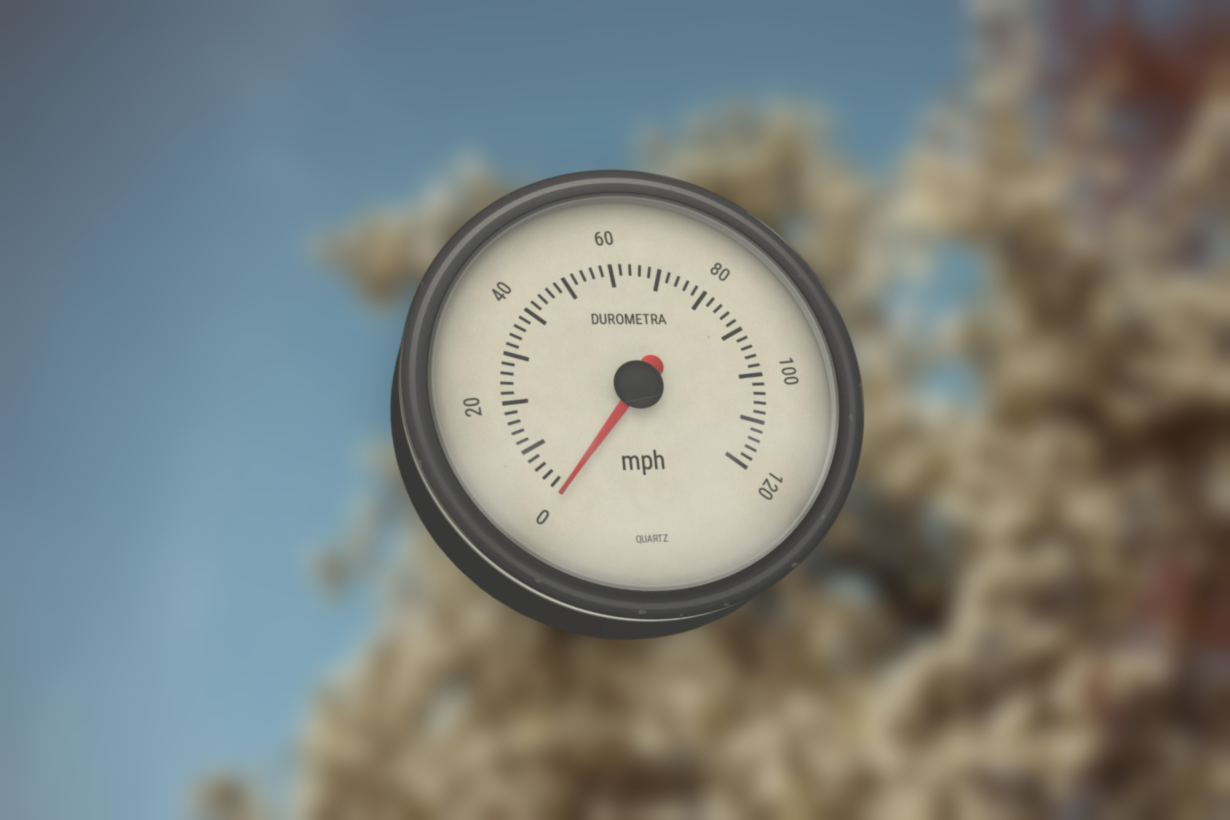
0 mph
